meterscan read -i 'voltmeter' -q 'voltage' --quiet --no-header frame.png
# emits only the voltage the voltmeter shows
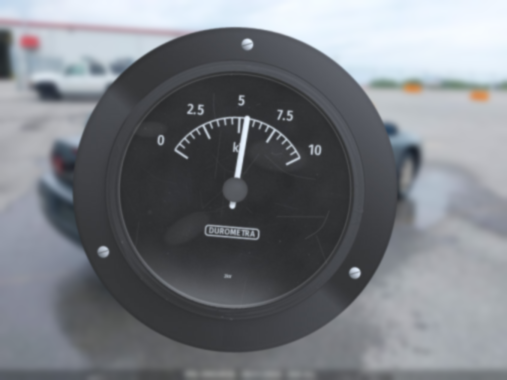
5.5 kV
